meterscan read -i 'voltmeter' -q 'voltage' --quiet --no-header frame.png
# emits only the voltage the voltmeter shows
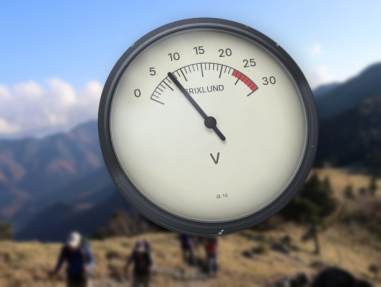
7 V
